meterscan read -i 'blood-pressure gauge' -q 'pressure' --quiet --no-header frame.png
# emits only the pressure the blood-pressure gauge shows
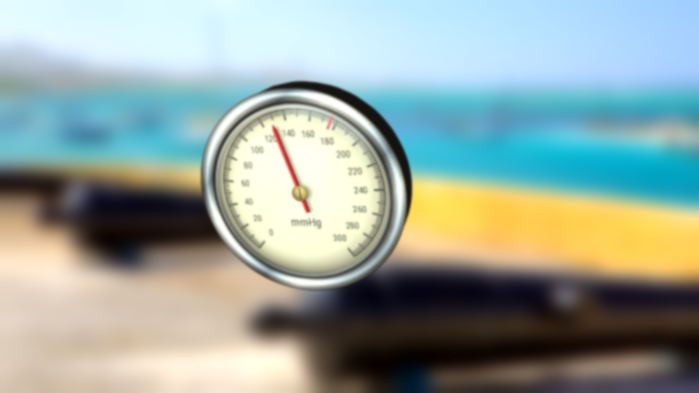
130 mmHg
